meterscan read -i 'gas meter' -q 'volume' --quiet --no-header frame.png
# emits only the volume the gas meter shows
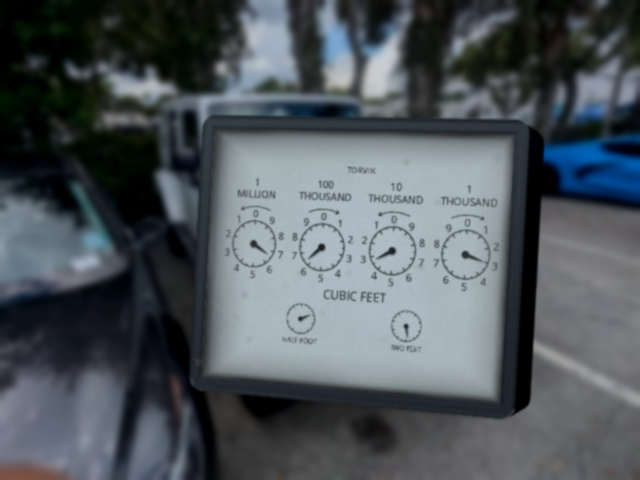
663300 ft³
